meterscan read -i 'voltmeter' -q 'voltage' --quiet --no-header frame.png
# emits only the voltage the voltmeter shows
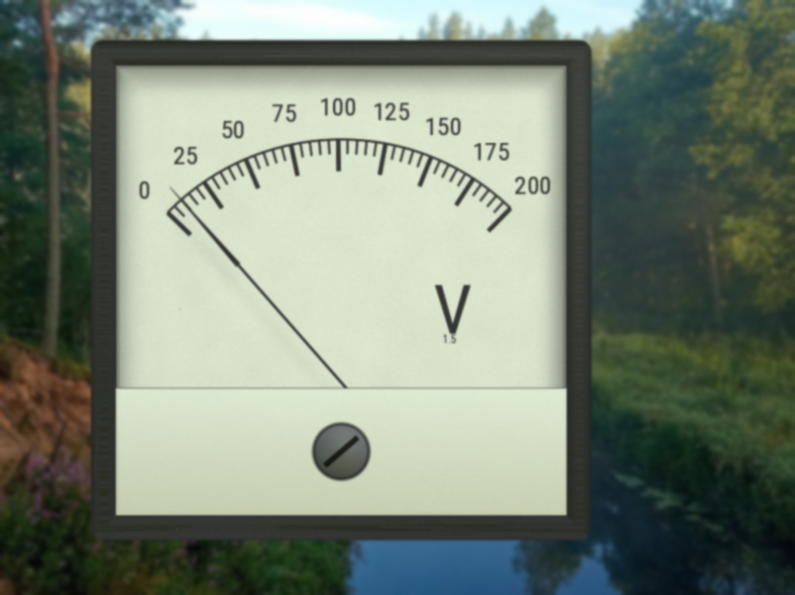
10 V
